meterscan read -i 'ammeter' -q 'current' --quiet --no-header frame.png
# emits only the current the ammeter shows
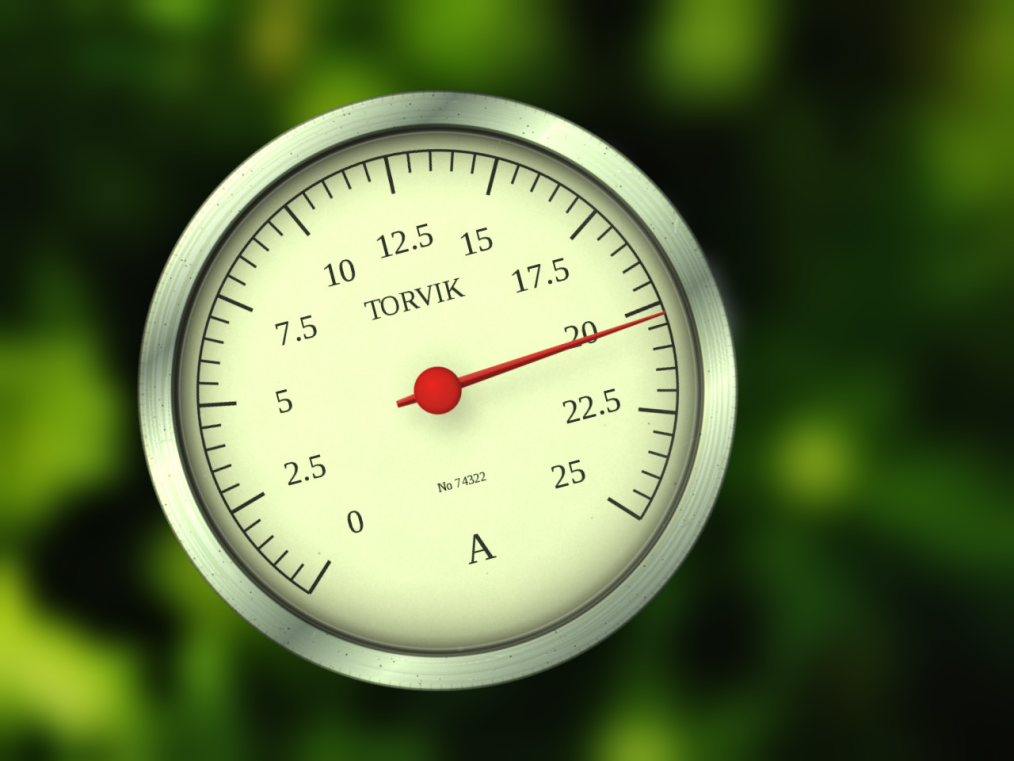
20.25 A
